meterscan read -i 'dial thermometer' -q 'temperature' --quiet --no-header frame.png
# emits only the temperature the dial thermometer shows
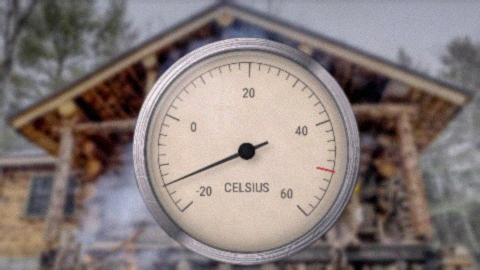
-14 °C
